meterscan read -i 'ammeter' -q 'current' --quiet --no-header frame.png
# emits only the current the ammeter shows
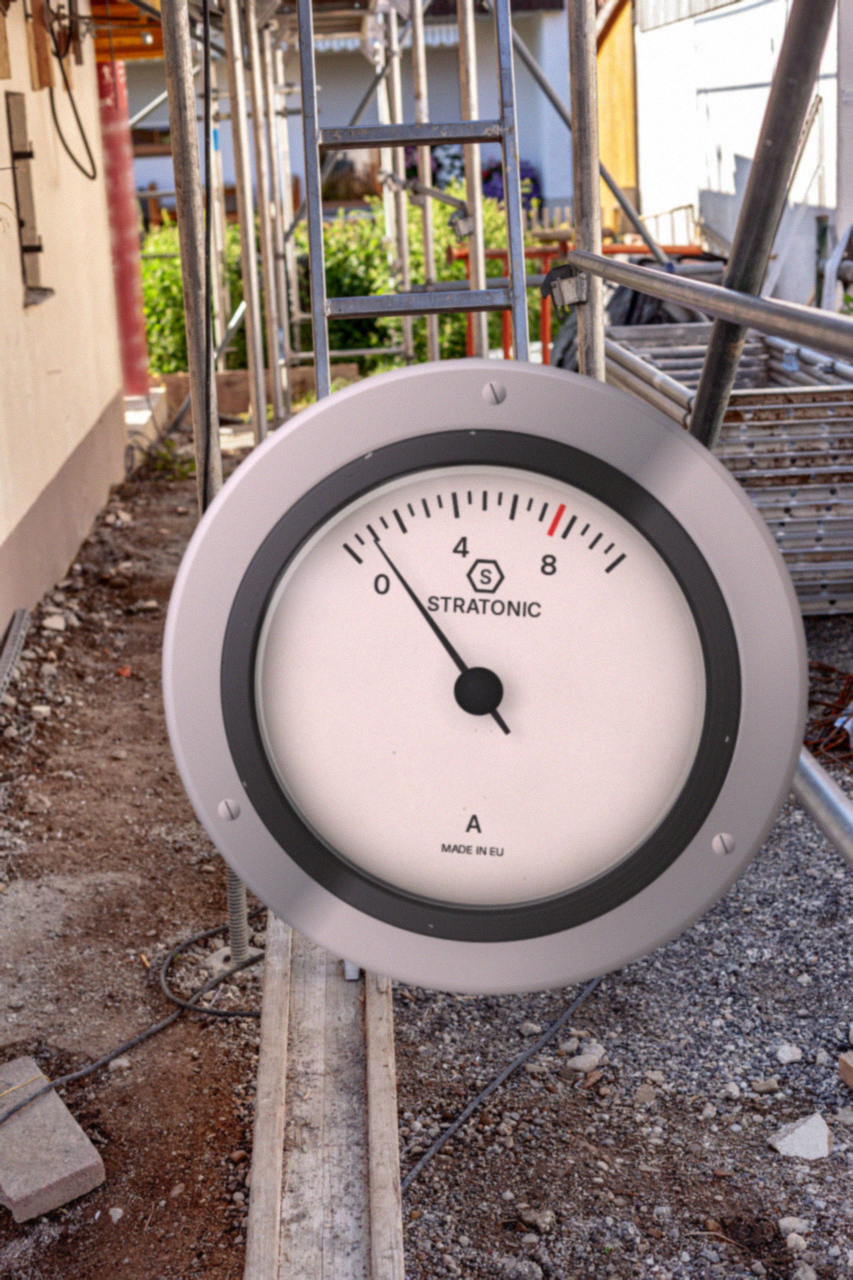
1 A
